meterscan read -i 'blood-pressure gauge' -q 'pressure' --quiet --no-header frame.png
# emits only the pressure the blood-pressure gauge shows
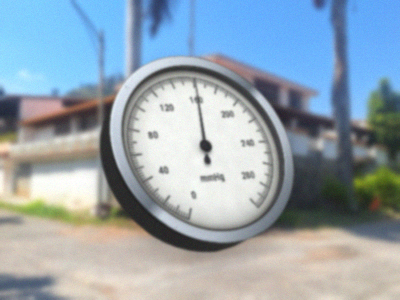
160 mmHg
